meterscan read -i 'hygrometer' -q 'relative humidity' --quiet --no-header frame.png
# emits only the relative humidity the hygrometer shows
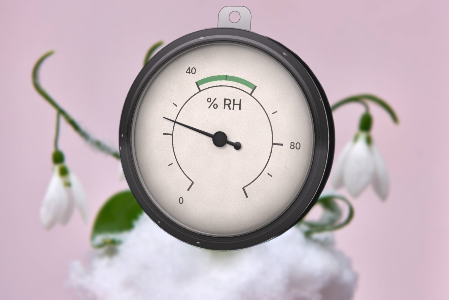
25 %
